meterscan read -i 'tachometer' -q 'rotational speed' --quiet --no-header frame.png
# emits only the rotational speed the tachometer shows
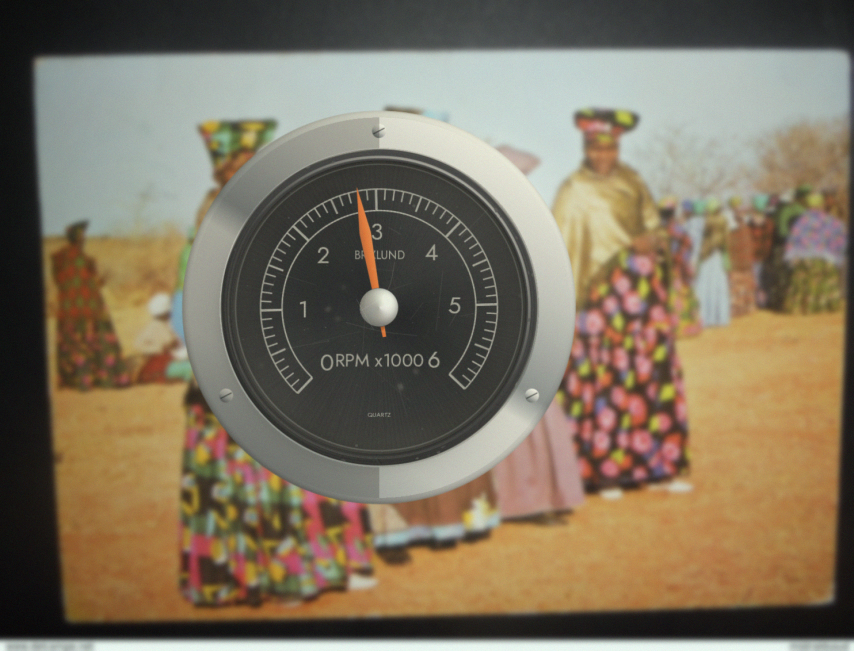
2800 rpm
